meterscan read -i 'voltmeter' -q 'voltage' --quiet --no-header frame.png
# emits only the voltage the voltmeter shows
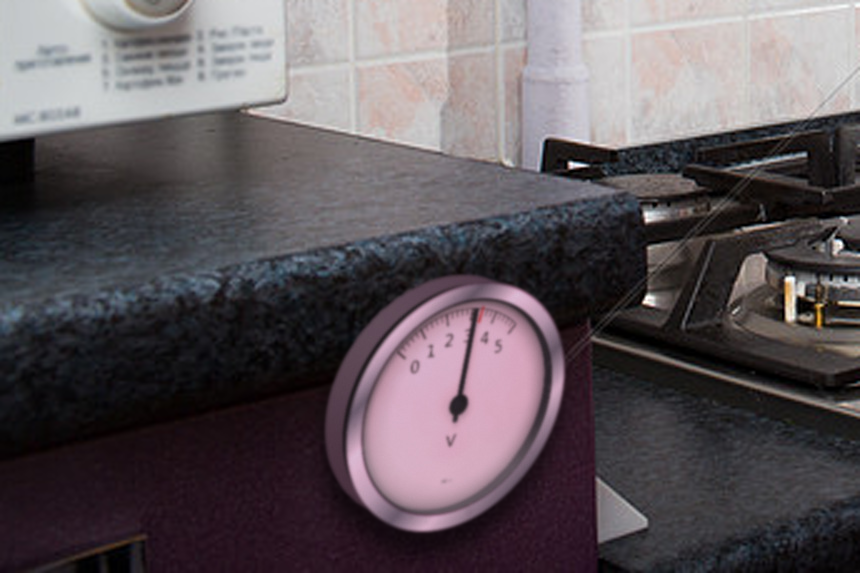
3 V
